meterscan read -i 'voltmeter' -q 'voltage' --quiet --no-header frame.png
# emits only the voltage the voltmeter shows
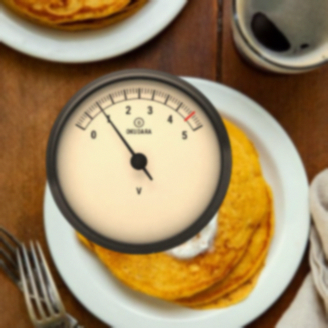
1 V
